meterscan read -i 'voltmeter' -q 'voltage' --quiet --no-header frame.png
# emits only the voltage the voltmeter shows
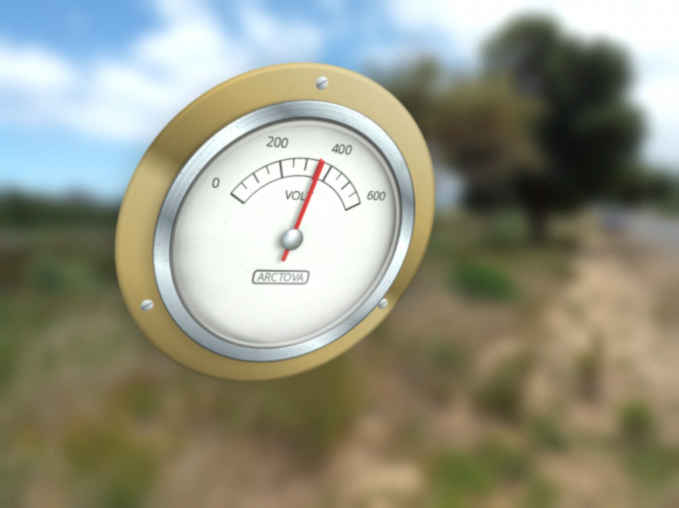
350 V
